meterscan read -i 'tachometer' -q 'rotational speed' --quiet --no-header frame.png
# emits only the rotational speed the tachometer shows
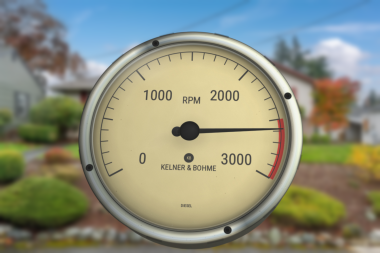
2600 rpm
